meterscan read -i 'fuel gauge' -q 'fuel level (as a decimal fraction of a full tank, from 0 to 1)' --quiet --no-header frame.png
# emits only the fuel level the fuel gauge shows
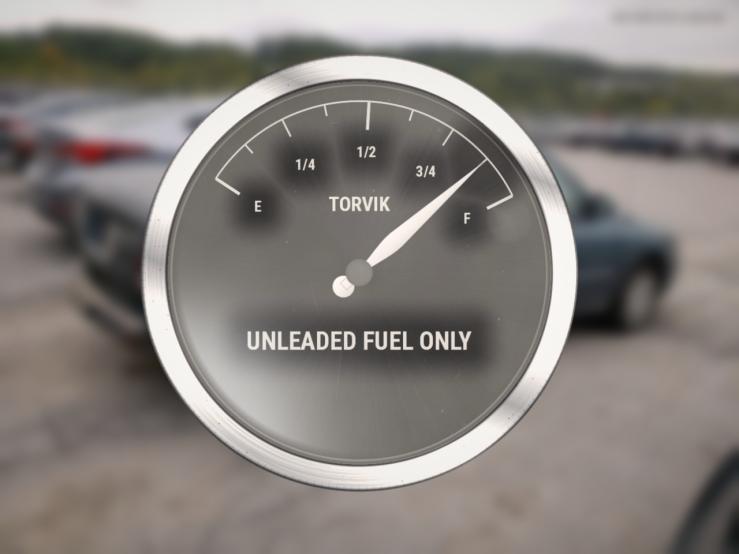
0.875
